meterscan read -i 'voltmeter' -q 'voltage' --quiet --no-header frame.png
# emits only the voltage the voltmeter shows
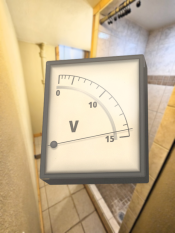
14.5 V
